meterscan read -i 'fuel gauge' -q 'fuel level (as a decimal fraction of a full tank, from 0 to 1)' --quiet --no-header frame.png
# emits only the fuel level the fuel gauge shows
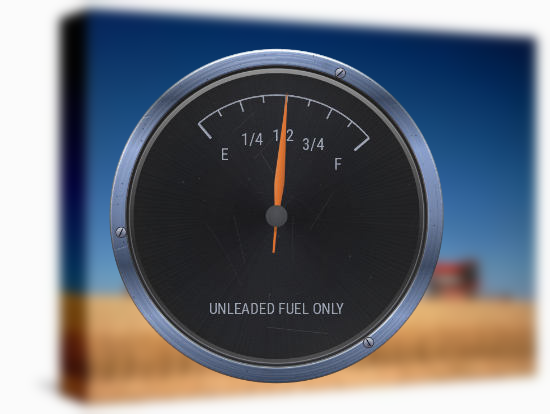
0.5
